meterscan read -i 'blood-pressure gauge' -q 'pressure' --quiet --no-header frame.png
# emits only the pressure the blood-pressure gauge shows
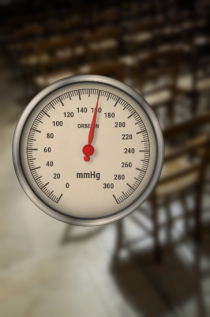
160 mmHg
